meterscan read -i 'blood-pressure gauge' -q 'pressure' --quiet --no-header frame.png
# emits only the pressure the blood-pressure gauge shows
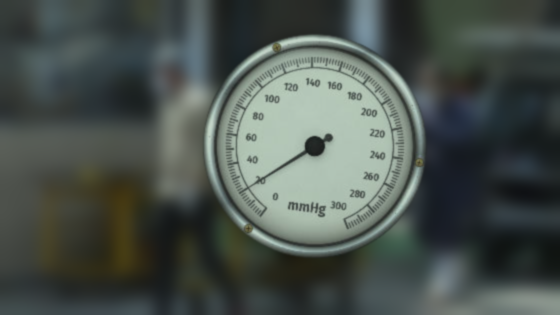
20 mmHg
